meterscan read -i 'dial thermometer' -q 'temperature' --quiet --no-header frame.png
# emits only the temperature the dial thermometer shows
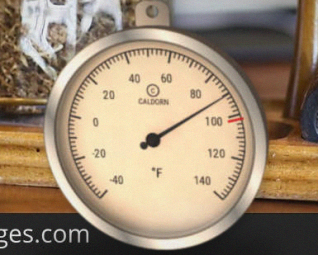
90 °F
